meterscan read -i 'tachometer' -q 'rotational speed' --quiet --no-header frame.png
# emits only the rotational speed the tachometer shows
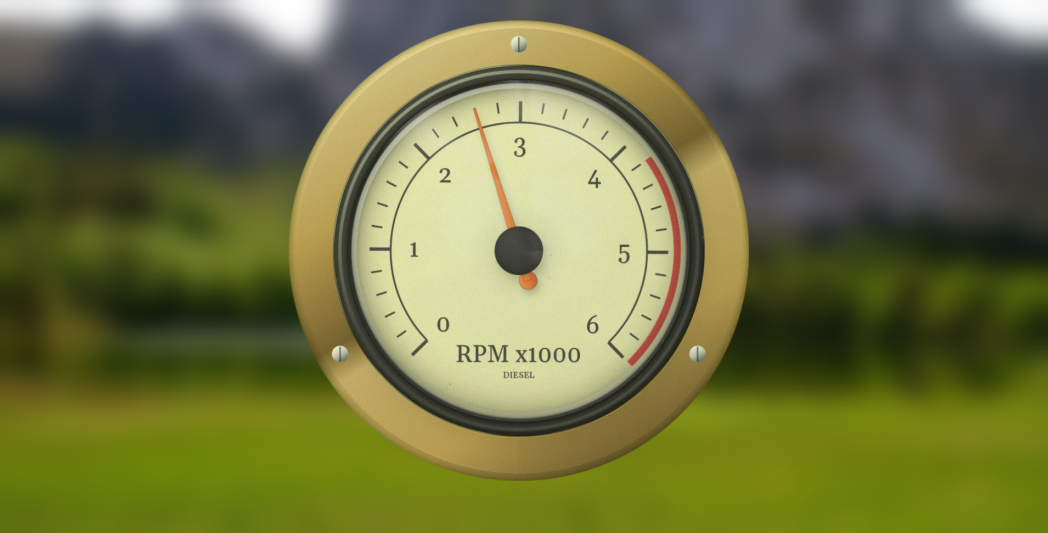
2600 rpm
